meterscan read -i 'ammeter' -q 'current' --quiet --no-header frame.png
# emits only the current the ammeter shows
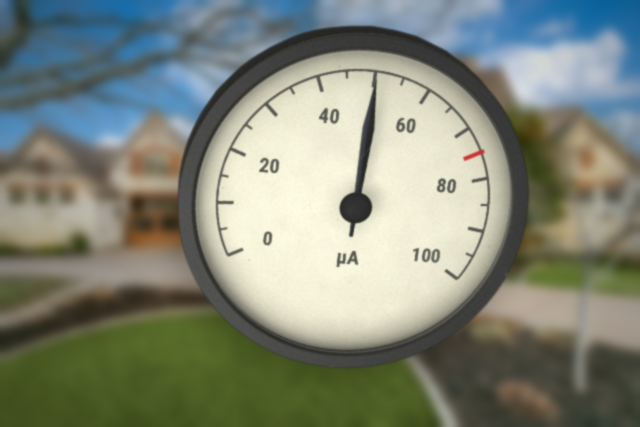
50 µA
